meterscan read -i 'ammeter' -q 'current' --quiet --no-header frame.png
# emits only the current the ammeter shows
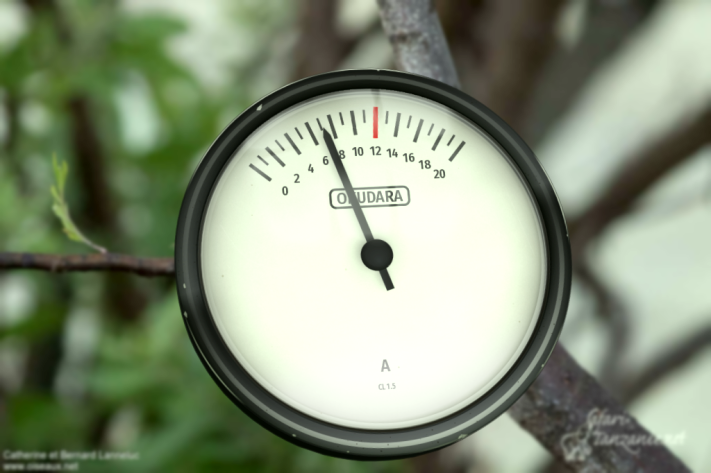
7 A
